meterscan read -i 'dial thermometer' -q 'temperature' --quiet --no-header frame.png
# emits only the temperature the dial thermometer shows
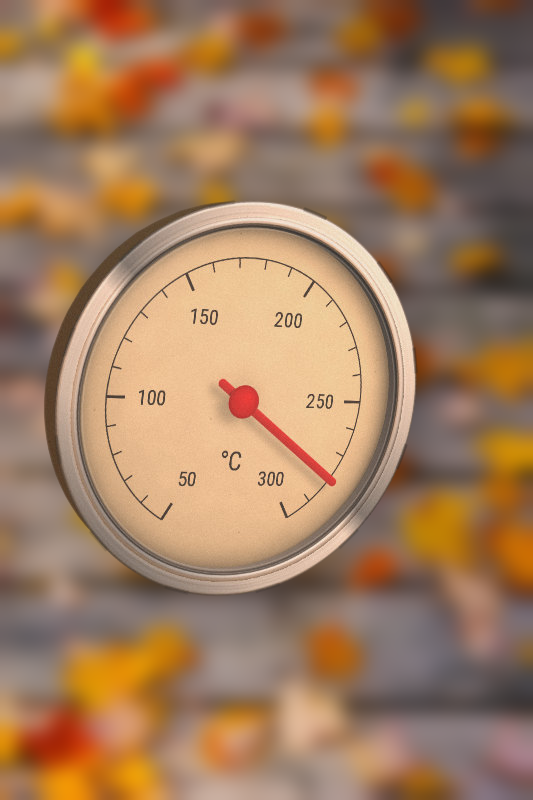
280 °C
